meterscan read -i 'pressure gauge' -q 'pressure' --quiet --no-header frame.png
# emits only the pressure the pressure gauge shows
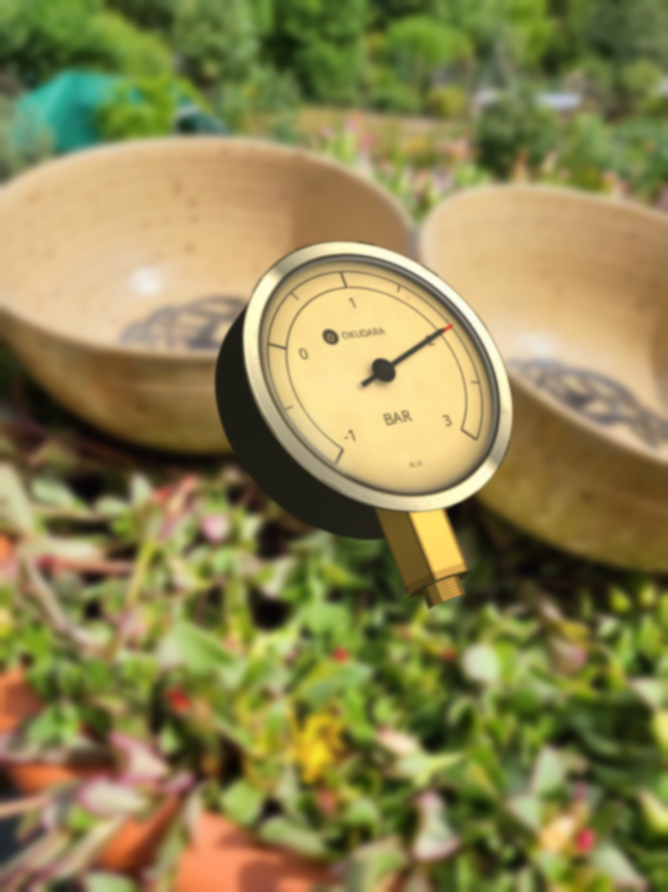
2 bar
